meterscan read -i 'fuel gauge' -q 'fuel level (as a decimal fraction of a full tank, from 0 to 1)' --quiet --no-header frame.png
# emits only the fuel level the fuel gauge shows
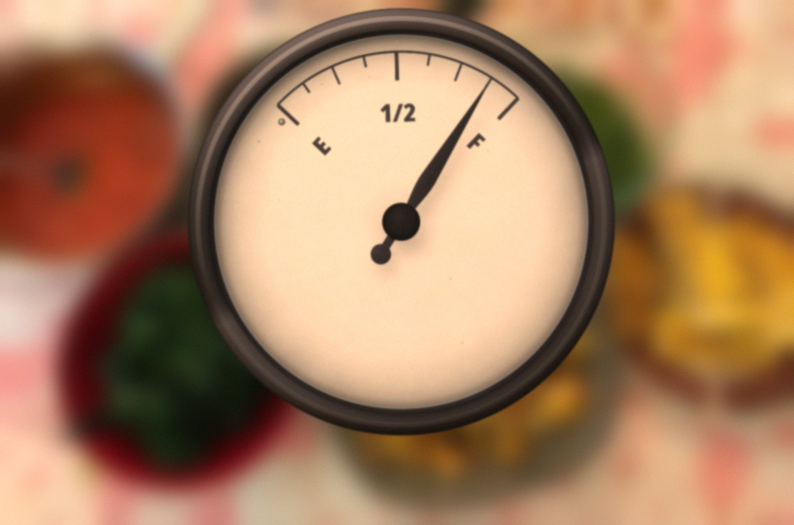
0.875
